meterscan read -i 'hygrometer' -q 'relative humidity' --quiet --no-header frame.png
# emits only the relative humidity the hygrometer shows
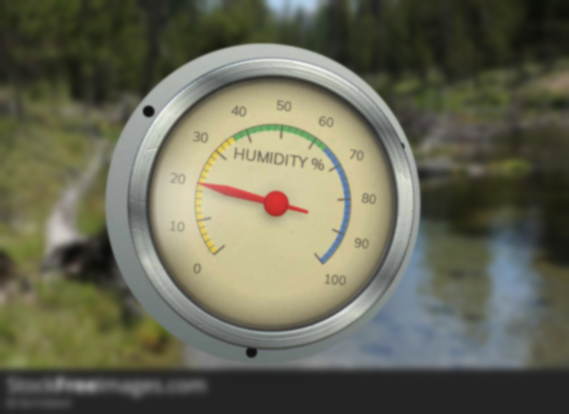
20 %
